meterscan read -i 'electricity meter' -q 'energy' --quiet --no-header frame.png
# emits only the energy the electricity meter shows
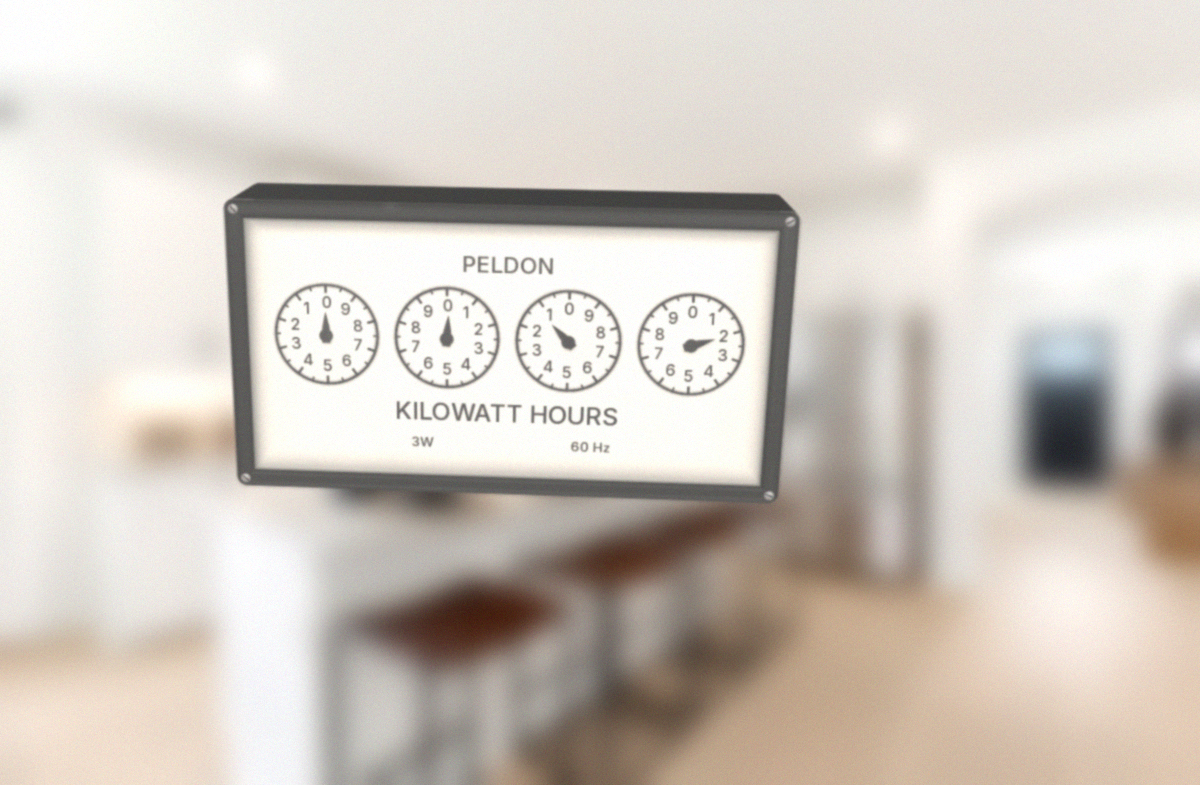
12 kWh
